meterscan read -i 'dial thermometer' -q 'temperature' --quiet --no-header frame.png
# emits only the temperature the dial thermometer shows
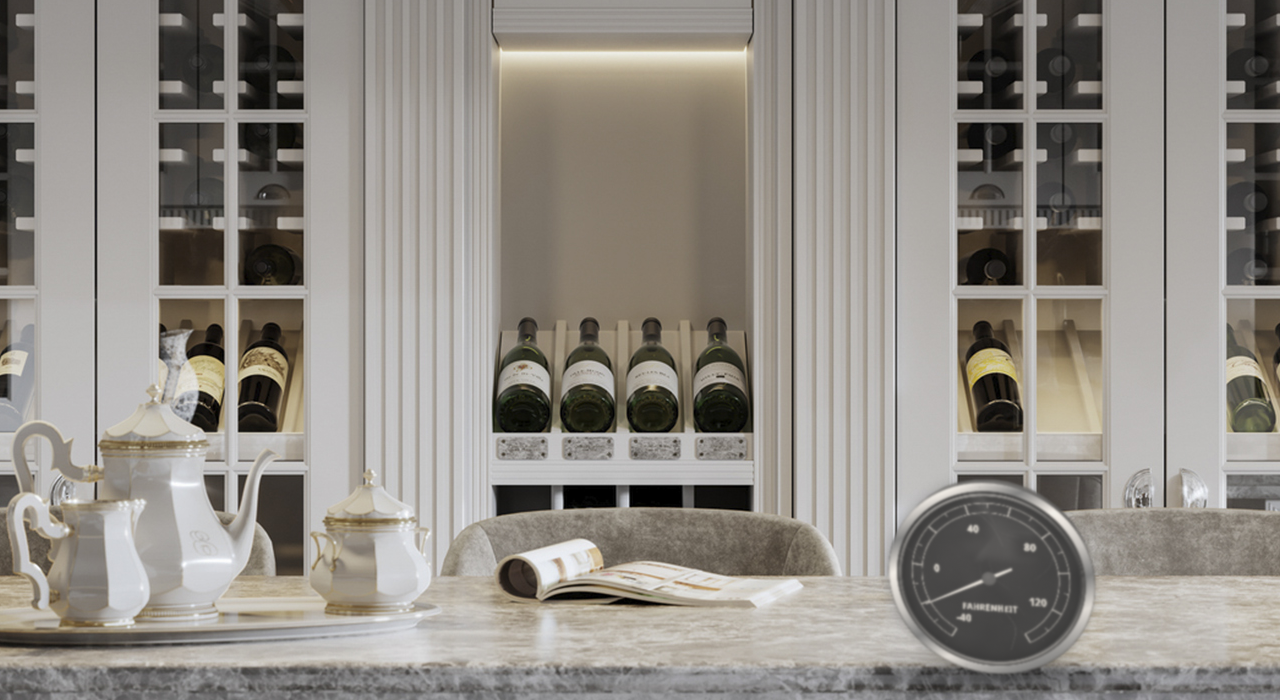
-20 °F
